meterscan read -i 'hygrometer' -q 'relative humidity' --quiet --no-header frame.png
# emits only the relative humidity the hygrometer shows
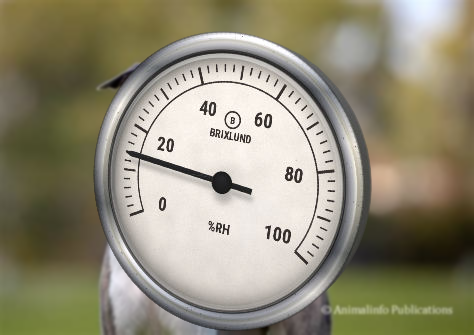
14 %
